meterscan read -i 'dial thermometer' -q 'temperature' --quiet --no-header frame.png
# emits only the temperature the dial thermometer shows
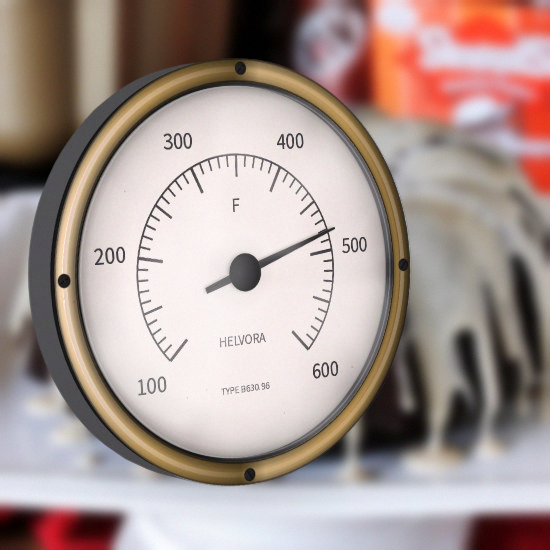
480 °F
